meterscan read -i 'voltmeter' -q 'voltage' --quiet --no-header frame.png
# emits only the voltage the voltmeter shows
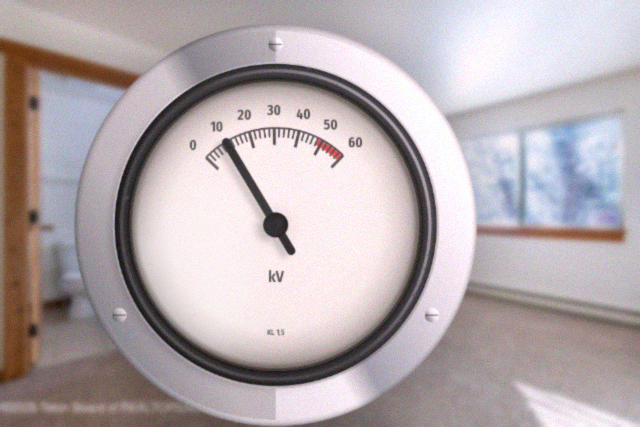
10 kV
